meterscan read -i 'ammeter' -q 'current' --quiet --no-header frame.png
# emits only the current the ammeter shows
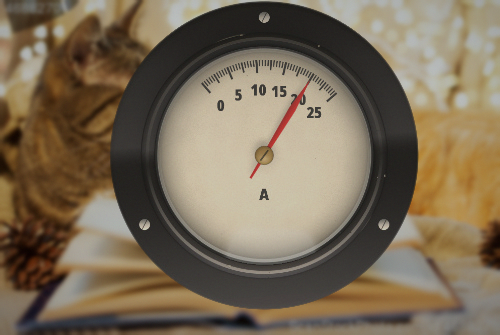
20 A
